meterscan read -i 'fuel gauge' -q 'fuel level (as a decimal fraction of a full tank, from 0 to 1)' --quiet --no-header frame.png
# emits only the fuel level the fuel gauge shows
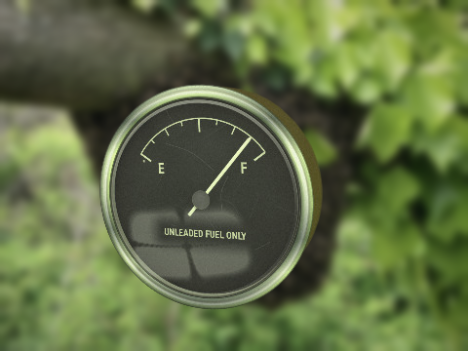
0.875
